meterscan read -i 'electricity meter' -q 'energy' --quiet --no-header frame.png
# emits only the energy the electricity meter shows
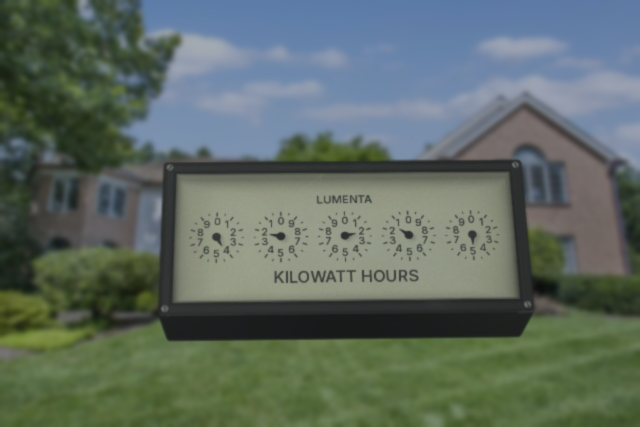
42215 kWh
